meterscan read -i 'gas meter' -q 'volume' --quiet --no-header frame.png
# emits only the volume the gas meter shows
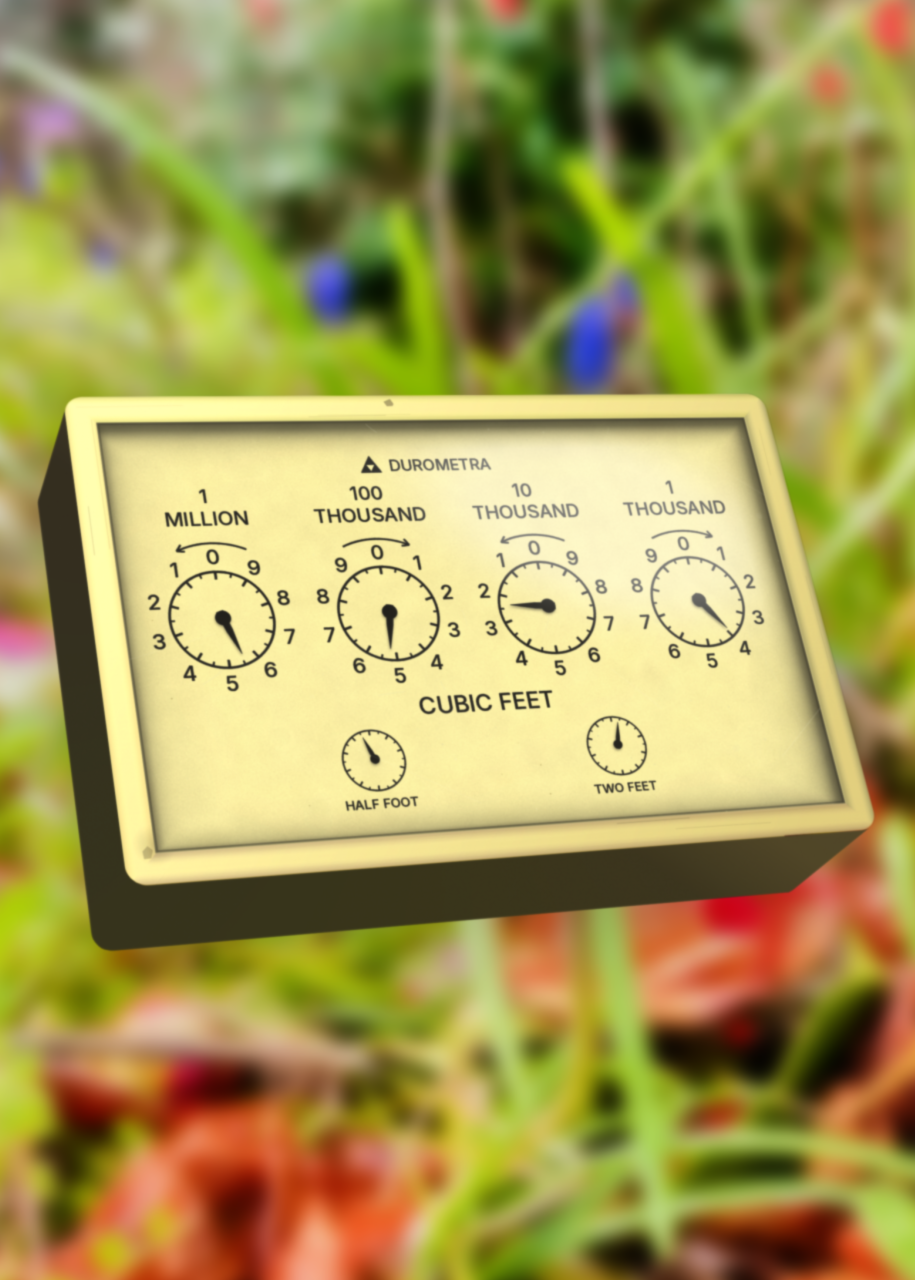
552400 ft³
